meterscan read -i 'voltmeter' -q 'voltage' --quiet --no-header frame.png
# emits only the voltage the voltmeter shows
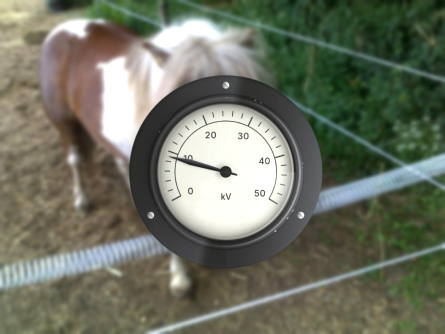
9 kV
